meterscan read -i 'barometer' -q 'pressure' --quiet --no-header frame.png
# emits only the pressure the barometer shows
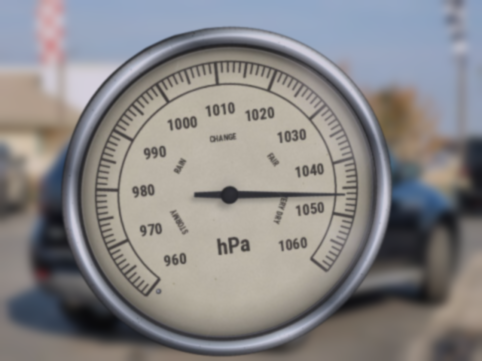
1046 hPa
